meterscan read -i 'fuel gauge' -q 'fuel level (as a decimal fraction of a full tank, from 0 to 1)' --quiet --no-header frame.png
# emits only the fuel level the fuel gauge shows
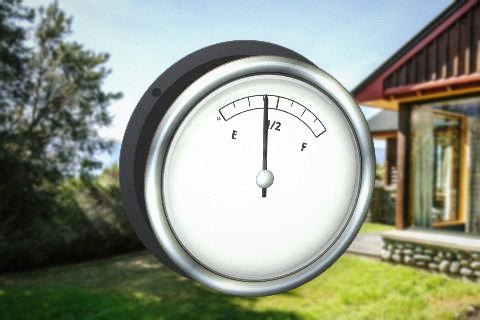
0.375
